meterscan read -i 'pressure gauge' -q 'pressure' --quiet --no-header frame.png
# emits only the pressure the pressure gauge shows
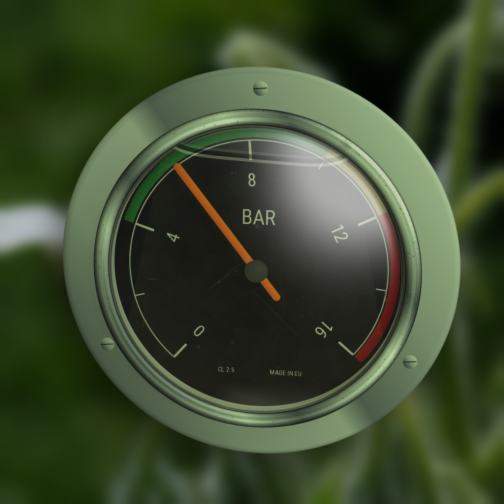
6 bar
